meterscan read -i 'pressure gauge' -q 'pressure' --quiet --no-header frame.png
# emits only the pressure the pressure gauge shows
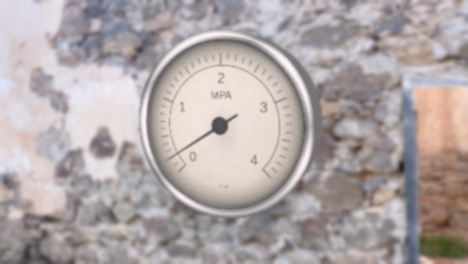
0.2 MPa
